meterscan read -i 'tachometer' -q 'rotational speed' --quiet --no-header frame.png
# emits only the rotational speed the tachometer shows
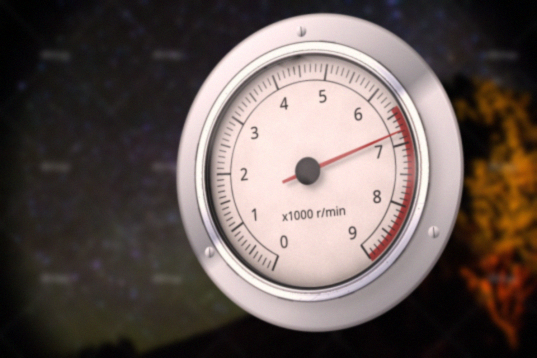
6800 rpm
